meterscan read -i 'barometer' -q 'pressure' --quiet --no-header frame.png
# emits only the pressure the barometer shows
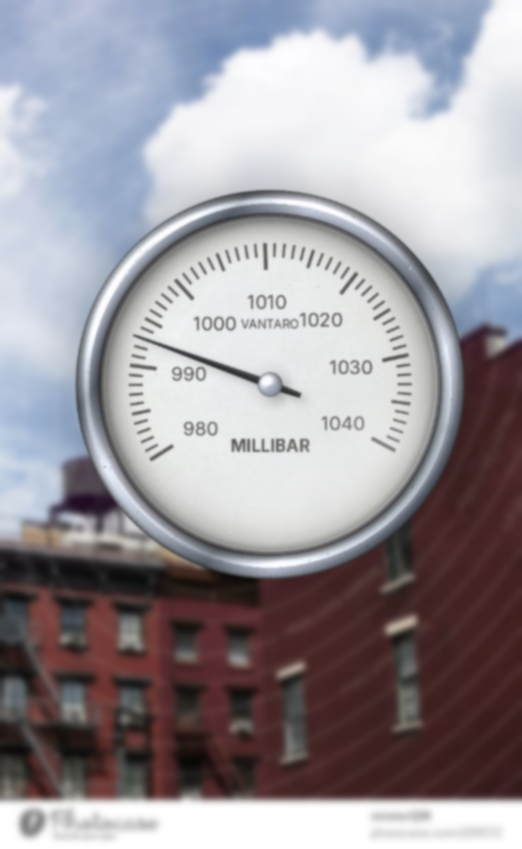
993 mbar
